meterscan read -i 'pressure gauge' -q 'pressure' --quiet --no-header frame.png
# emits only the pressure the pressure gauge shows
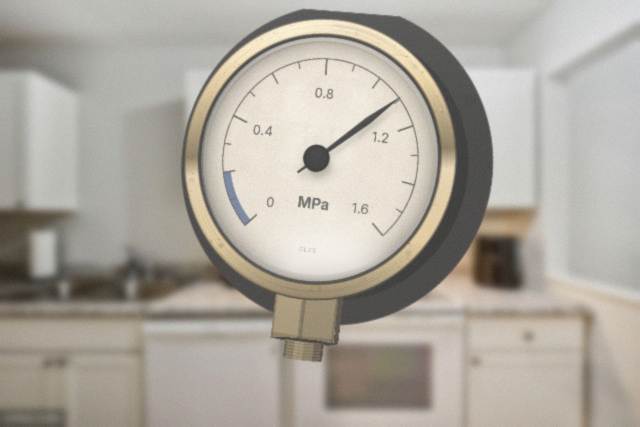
1.1 MPa
